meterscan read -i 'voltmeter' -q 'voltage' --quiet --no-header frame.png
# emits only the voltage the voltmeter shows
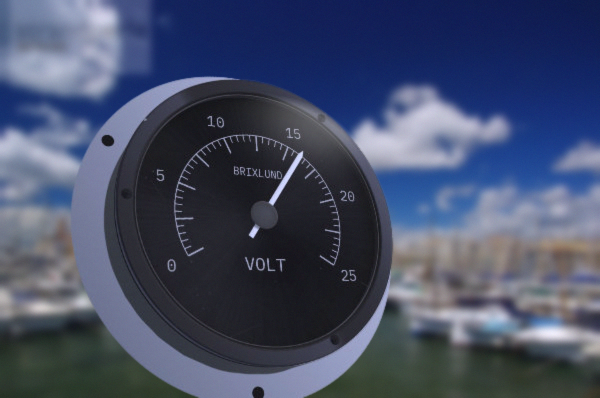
16 V
